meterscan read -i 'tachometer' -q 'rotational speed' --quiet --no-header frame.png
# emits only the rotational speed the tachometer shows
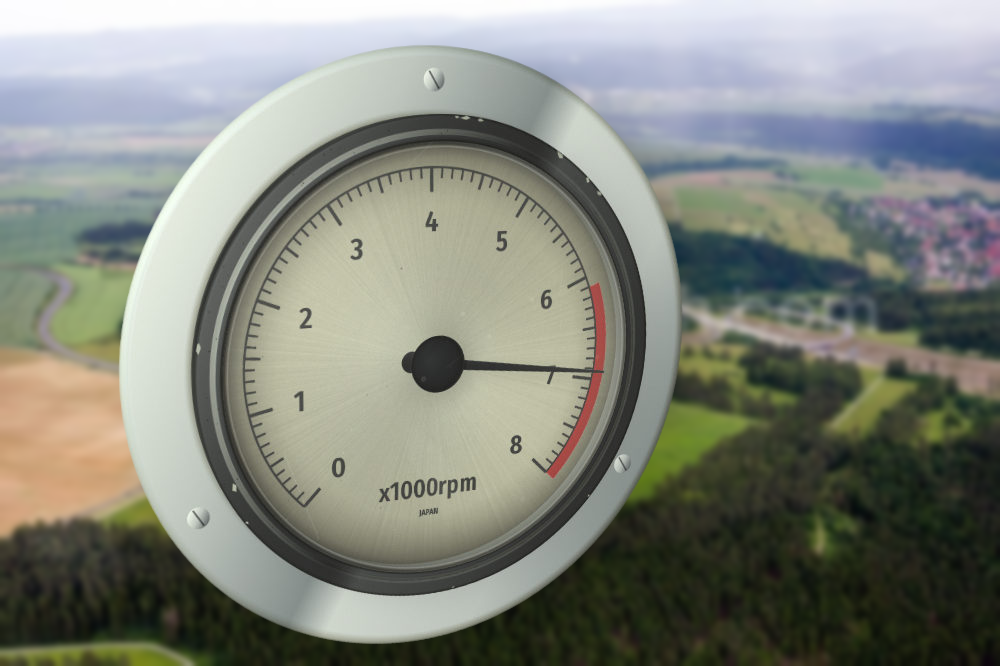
6900 rpm
